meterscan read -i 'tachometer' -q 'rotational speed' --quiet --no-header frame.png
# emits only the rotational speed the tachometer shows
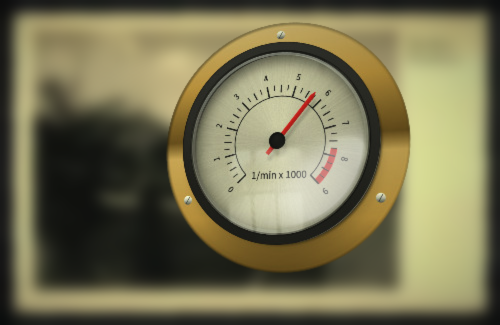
5750 rpm
